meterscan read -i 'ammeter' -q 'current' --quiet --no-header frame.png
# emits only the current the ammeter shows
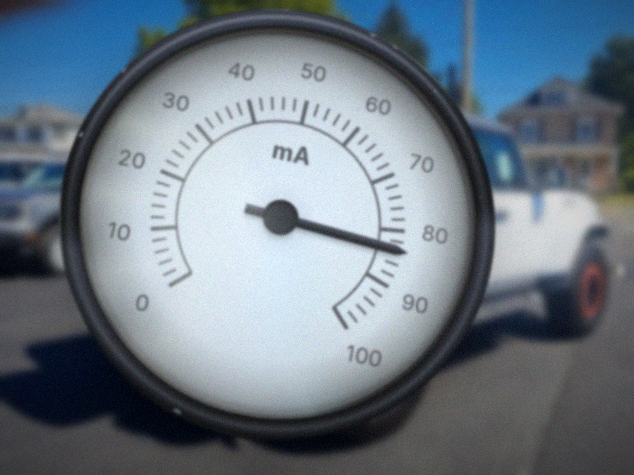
84 mA
